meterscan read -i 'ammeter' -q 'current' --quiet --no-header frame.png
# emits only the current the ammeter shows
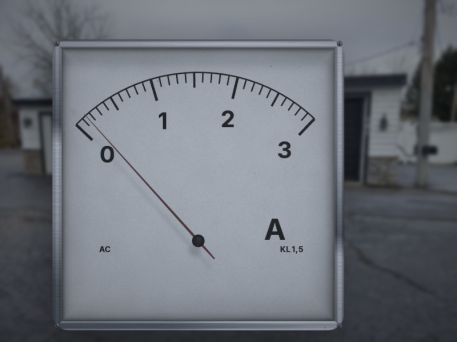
0.15 A
